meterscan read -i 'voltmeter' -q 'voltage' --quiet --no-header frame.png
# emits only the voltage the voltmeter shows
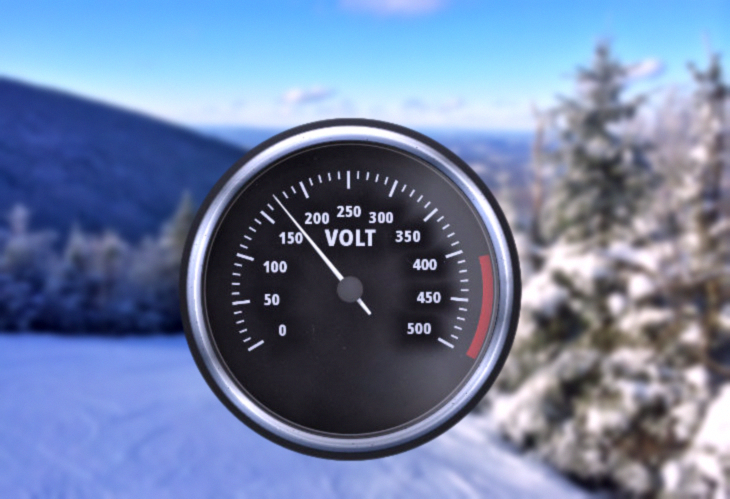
170 V
